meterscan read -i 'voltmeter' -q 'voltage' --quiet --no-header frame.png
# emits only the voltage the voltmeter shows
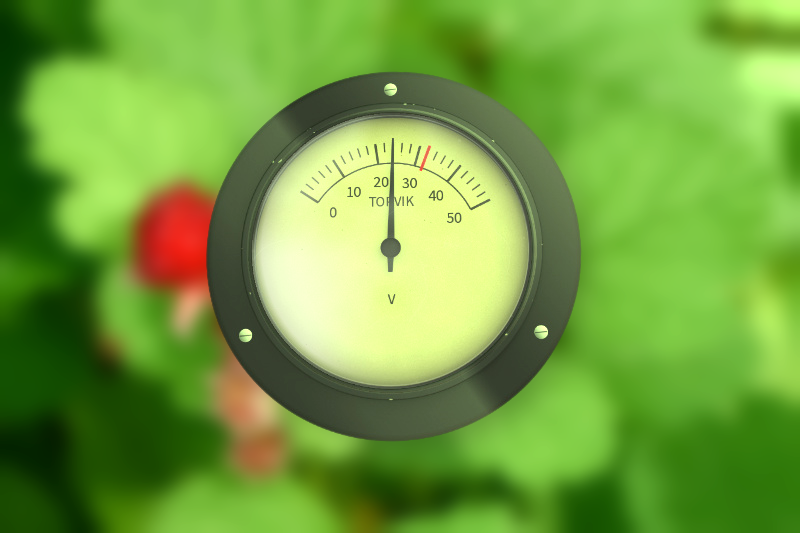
24 V
